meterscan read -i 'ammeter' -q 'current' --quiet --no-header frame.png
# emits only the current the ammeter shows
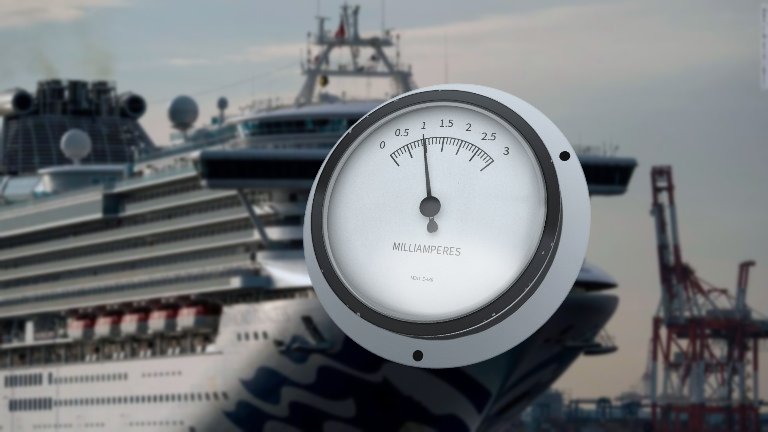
1 mA
